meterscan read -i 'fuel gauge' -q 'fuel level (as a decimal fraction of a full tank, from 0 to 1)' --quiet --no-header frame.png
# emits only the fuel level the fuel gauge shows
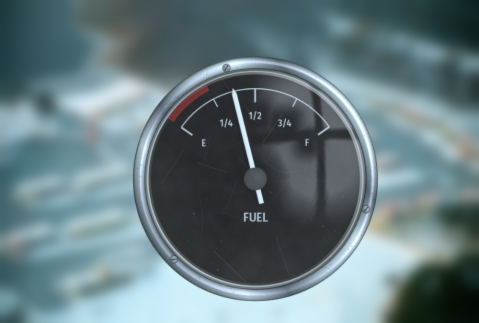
0.375
